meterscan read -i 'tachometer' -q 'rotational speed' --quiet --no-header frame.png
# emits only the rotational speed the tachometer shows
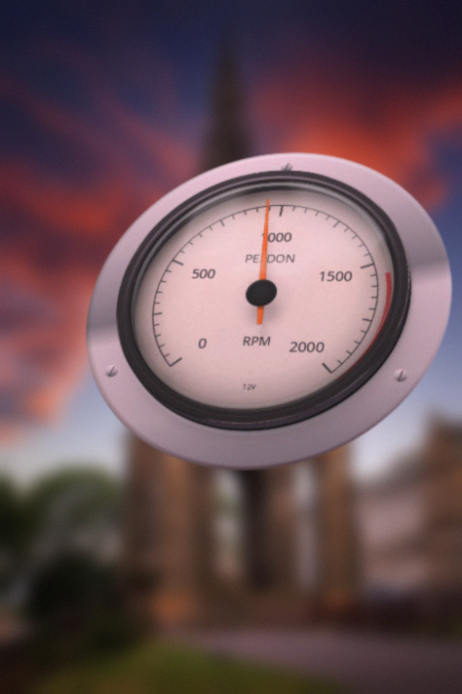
950 rpm
